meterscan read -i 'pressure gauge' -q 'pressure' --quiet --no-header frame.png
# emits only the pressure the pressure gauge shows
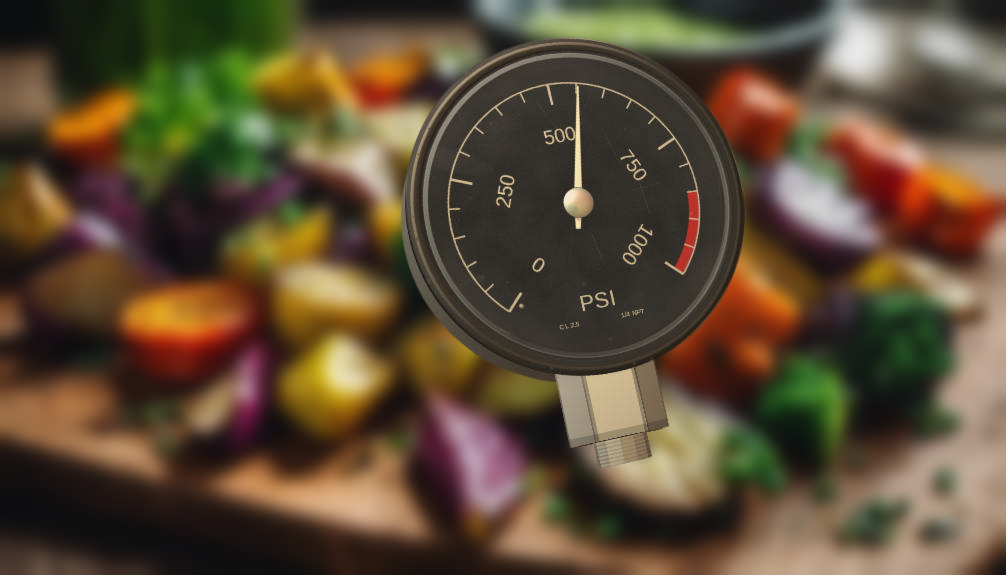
550 psi
